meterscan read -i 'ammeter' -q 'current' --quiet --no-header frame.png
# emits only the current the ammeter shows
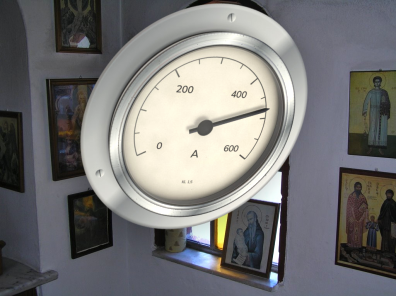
475 A
